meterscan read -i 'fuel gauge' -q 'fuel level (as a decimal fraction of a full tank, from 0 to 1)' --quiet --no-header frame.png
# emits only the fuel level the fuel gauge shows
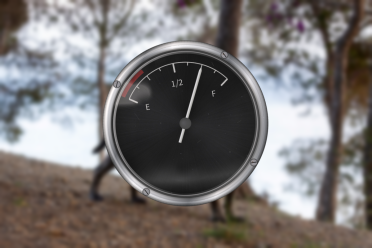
0.75
